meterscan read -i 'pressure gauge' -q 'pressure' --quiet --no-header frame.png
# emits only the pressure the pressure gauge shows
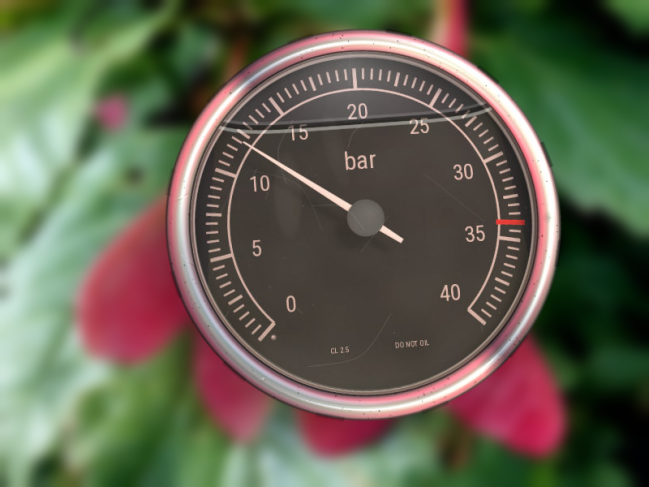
12 bar
